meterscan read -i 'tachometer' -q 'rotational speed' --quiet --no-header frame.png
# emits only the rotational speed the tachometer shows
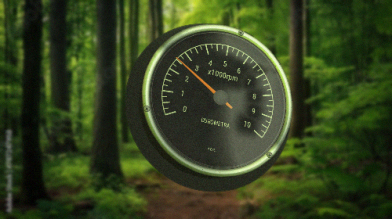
2500 rpm
